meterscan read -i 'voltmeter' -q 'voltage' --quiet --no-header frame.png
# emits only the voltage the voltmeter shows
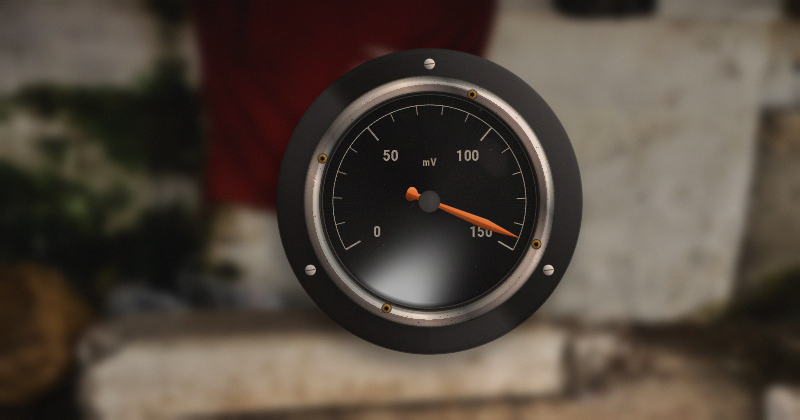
145 mV
